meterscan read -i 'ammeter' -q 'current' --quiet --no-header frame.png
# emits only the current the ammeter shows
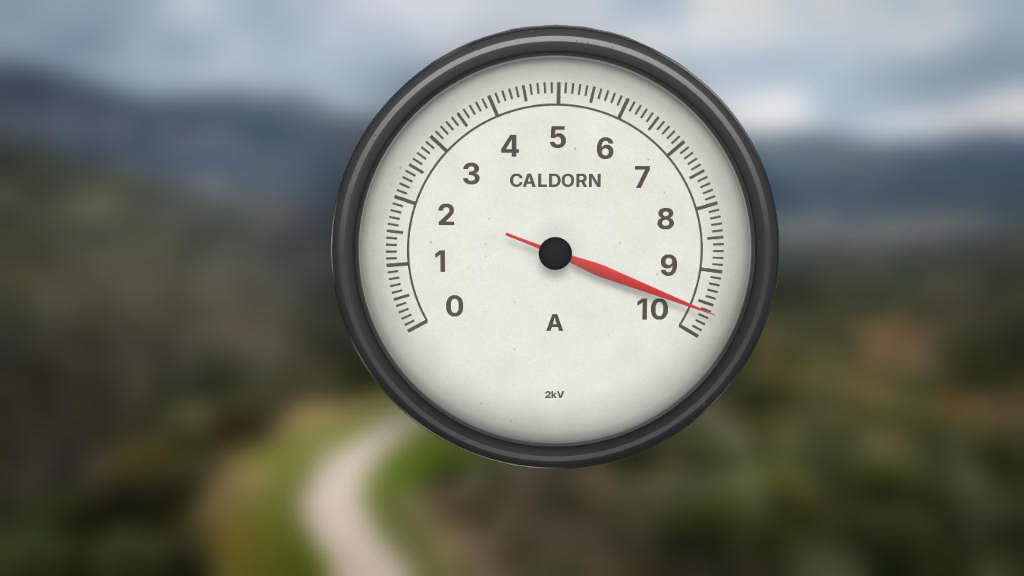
9.6 A
